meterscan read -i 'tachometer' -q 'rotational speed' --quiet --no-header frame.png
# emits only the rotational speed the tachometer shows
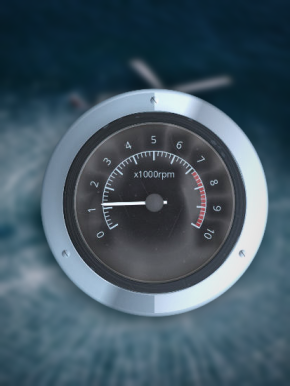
1200 rpm
